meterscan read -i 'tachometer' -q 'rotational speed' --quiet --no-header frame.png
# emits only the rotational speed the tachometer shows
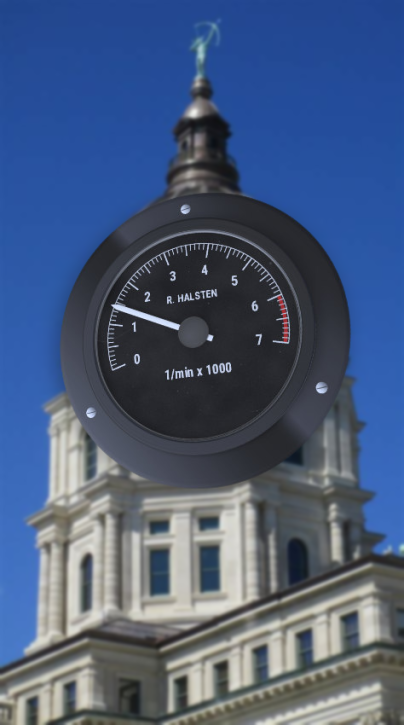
1400 rpm
